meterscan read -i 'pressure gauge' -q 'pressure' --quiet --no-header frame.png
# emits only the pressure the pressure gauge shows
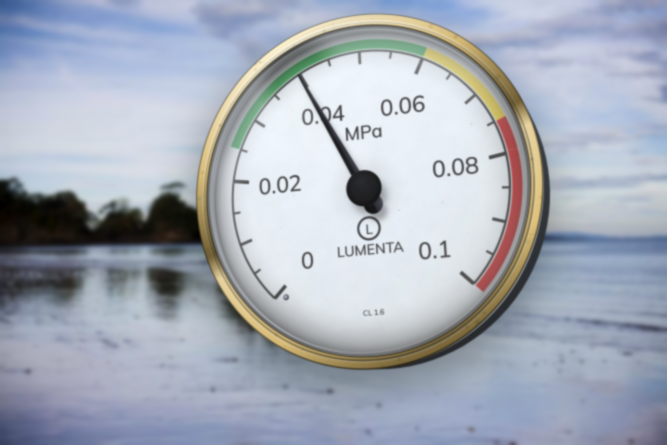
0.04 MPa
